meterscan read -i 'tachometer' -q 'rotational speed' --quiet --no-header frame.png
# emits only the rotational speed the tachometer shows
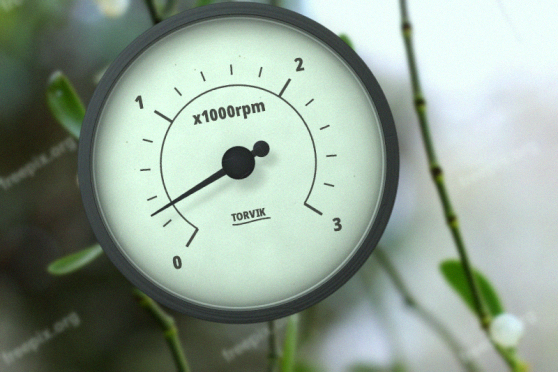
300 rpm
